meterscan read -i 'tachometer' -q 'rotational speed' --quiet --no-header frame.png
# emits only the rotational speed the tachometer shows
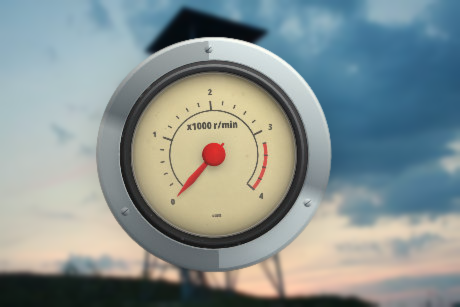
0 rpm
